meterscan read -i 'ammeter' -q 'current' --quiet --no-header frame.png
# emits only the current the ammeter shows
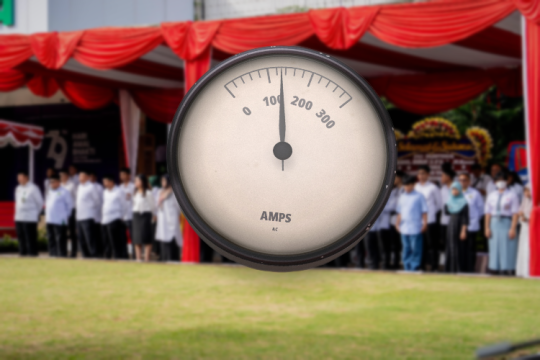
130 A
